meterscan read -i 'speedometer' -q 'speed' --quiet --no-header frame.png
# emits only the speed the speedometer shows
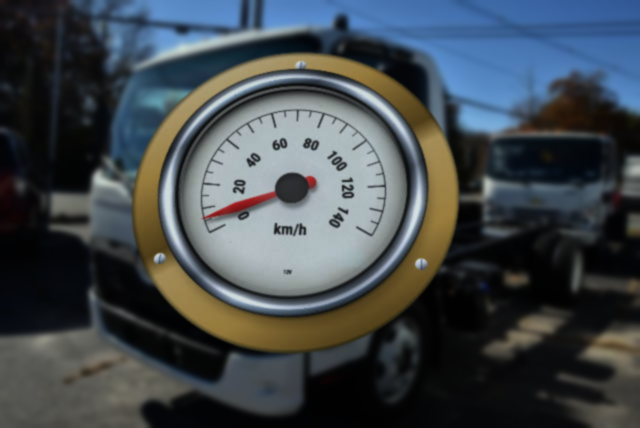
5 km/h
